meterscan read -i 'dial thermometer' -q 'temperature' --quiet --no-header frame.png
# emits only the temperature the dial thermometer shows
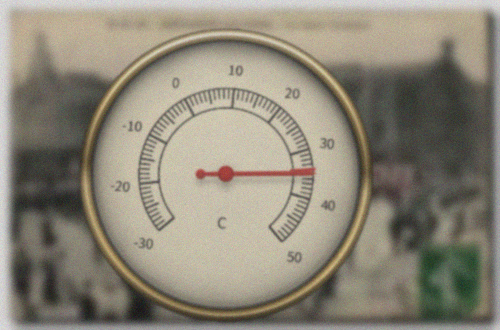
35 °C
